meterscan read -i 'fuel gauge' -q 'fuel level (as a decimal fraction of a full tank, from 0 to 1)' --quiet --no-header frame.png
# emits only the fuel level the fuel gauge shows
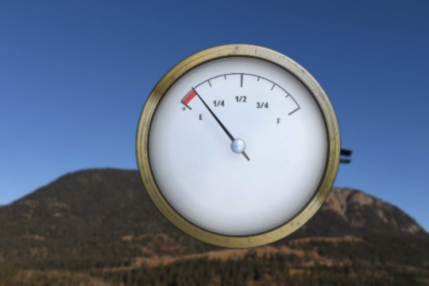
0.125
